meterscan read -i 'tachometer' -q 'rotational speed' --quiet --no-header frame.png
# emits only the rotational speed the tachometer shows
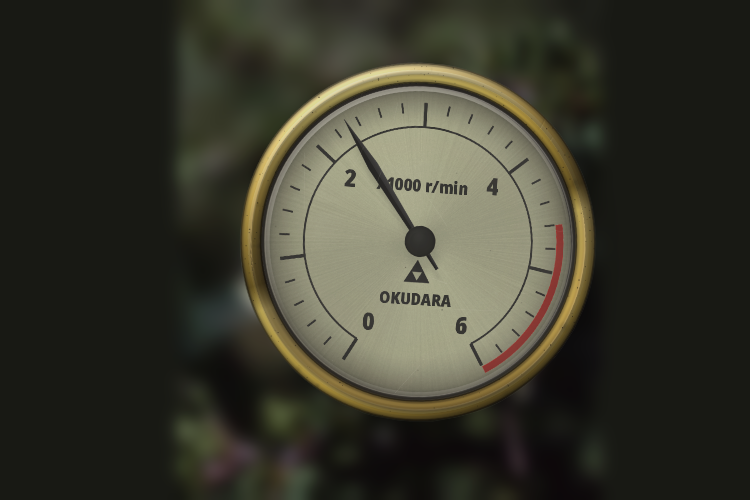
2300 rpm
